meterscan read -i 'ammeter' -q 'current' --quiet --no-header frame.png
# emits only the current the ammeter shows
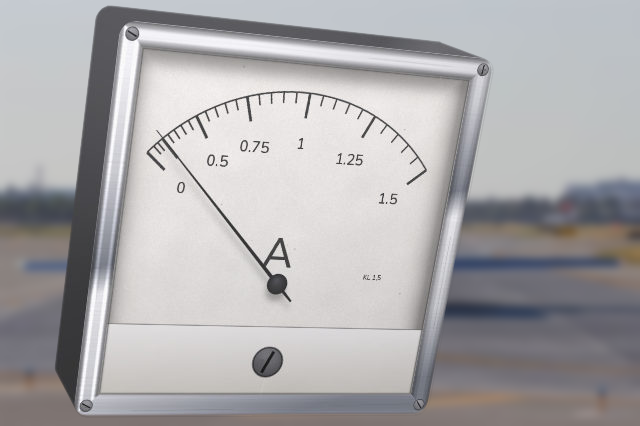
0.25 A
